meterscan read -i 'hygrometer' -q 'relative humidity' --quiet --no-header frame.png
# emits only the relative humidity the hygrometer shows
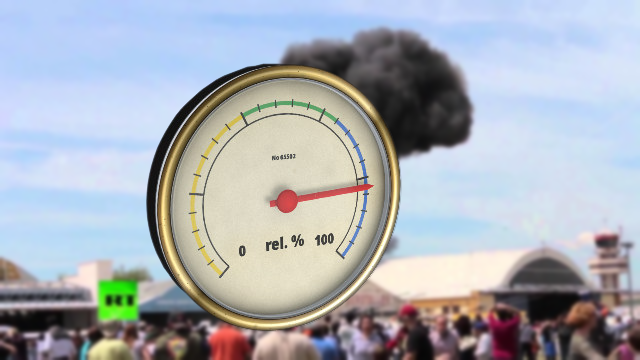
82 %
